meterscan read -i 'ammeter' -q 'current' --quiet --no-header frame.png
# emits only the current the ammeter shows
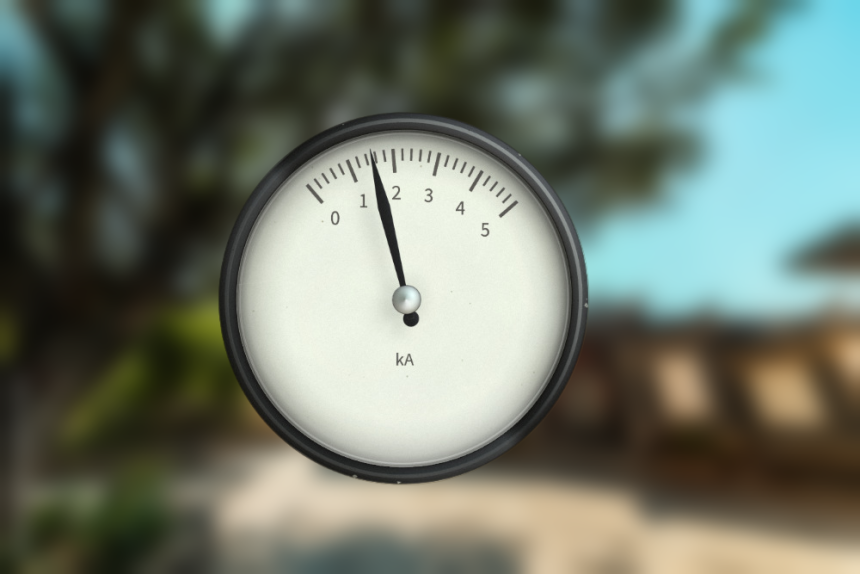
1.5 kA
